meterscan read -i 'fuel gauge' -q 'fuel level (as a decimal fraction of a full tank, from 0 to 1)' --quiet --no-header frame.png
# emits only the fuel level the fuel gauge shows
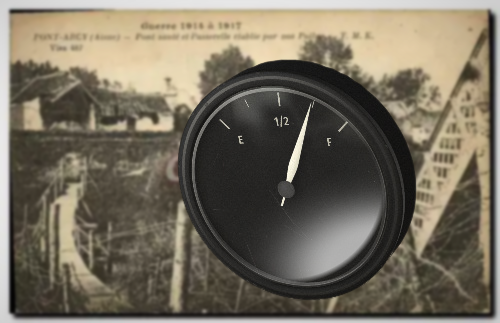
0.75
